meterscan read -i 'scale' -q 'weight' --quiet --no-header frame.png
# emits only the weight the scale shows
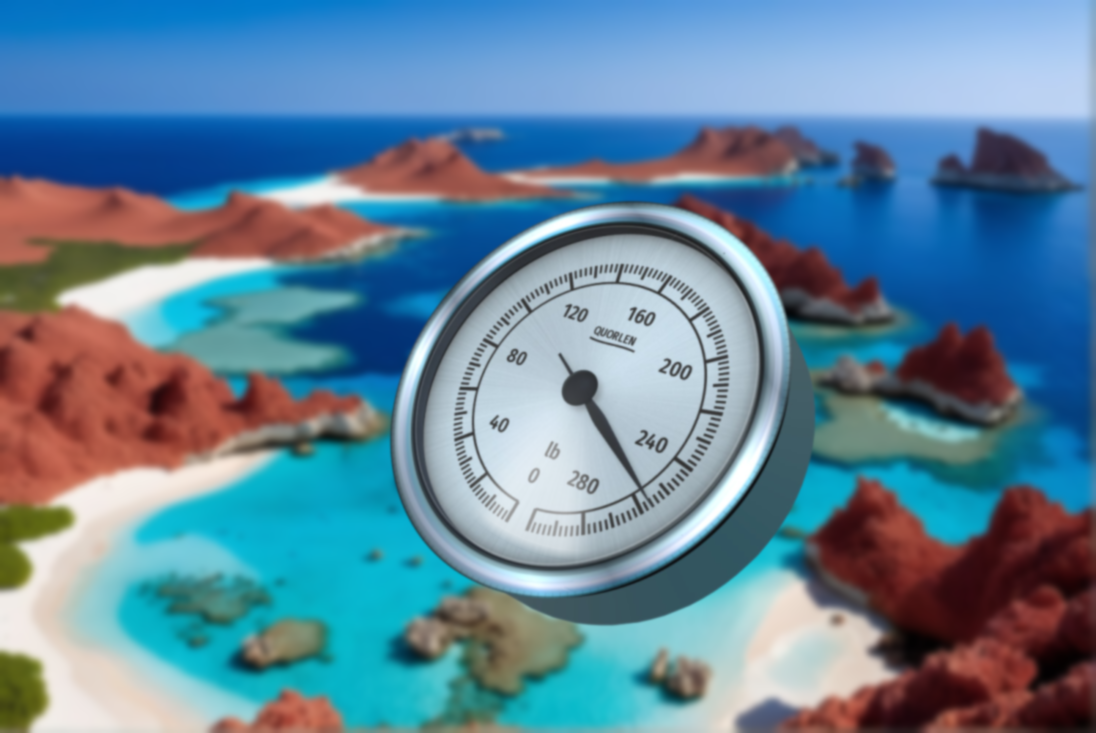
256 lb
